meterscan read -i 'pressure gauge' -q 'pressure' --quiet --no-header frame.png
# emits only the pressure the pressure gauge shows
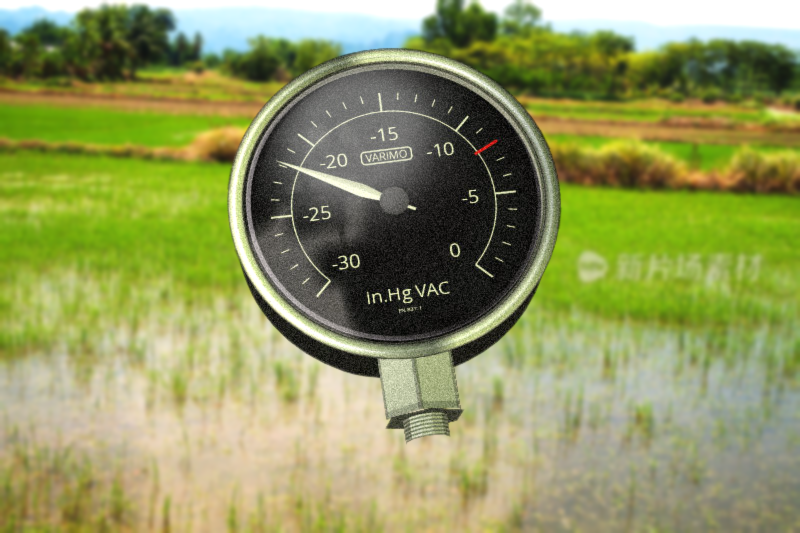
-22 inHg
